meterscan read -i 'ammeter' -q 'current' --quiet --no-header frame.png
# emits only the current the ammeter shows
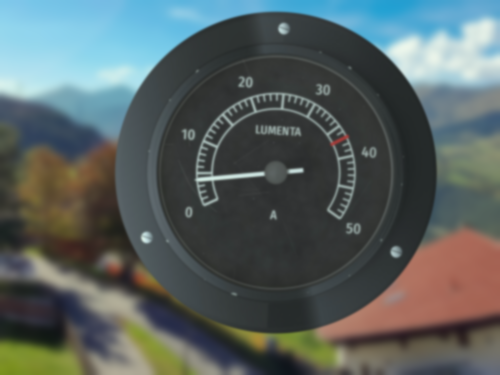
4 A
